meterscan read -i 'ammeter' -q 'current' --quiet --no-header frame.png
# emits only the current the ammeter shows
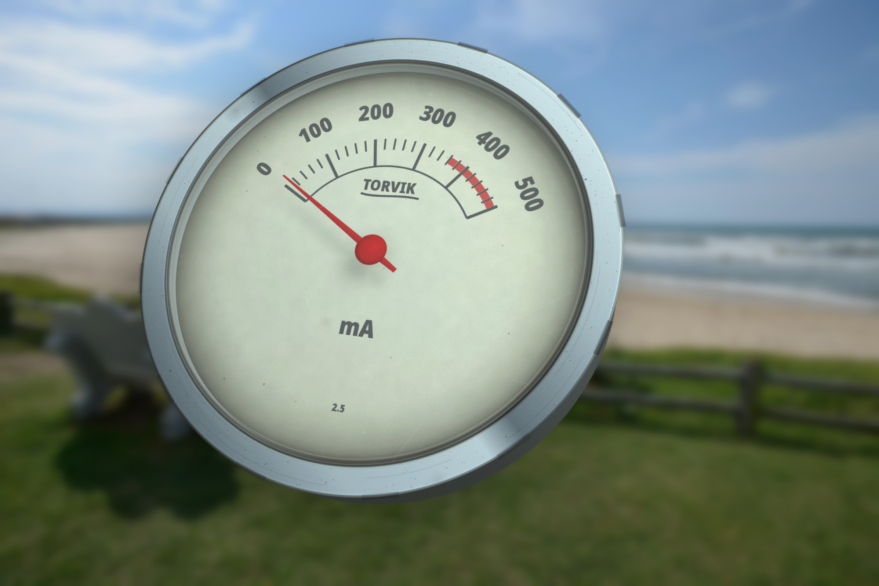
10 mA
